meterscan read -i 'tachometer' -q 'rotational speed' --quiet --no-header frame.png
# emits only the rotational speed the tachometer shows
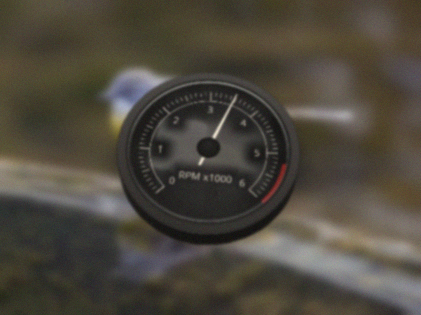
3500 rpm
